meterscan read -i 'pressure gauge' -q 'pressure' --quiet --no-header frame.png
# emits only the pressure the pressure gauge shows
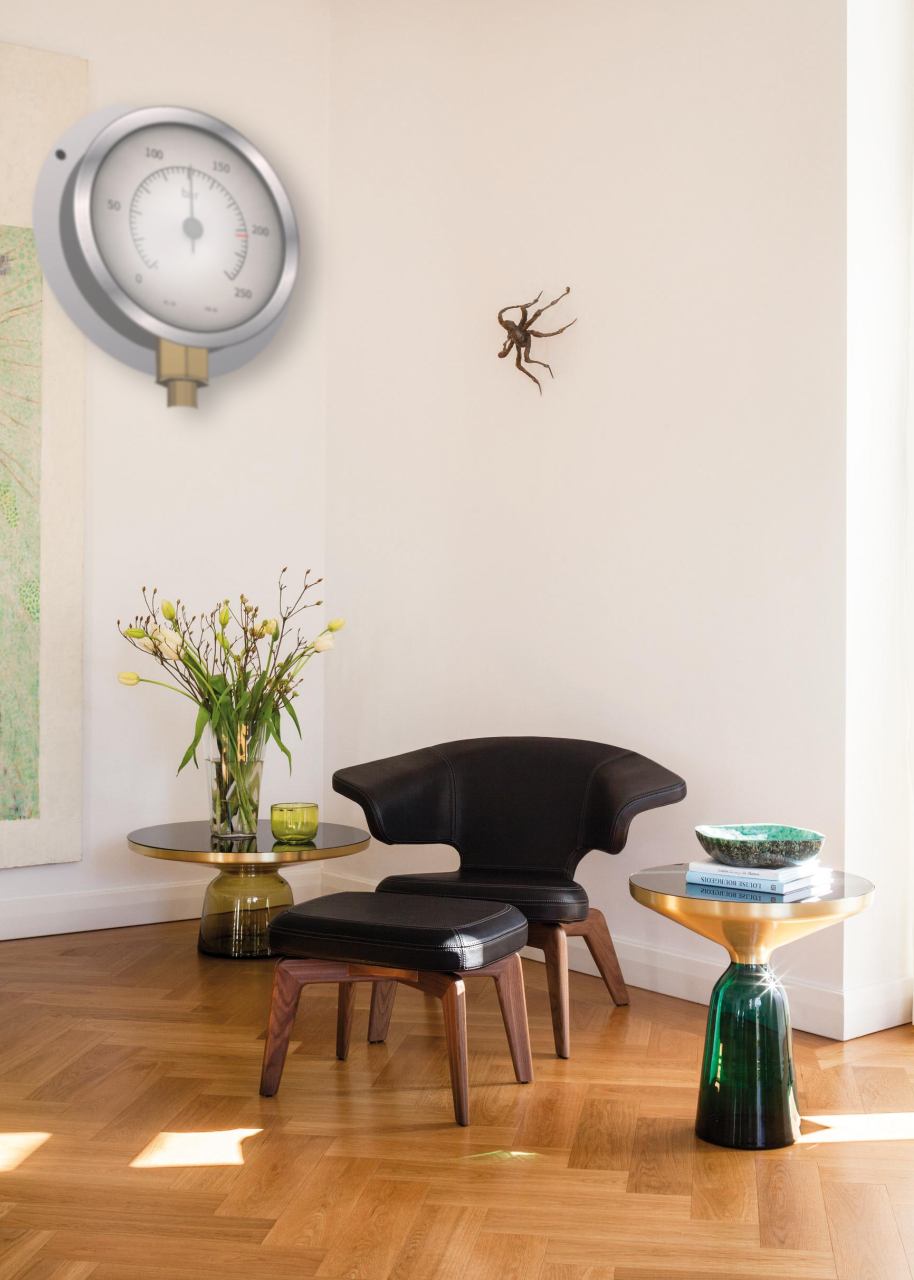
125 bar
